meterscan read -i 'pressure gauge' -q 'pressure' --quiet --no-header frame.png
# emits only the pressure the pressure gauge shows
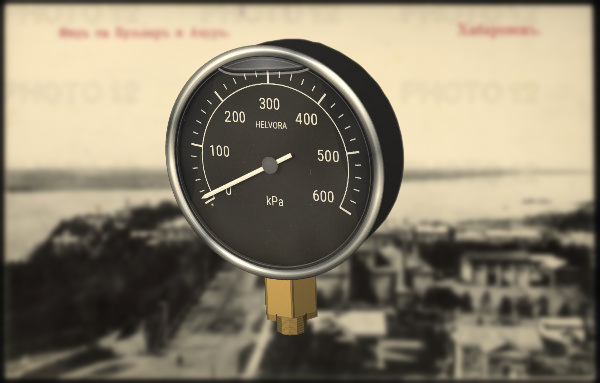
10 kPa
